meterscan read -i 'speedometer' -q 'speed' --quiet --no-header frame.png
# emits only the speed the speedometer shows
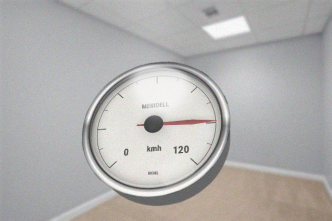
100 km/h
